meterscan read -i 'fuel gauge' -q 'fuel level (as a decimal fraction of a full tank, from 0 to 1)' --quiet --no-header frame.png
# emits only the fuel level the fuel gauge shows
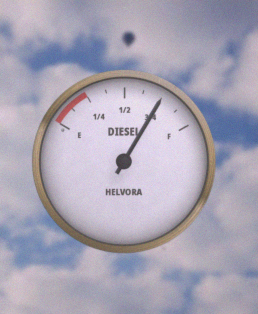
0.75
